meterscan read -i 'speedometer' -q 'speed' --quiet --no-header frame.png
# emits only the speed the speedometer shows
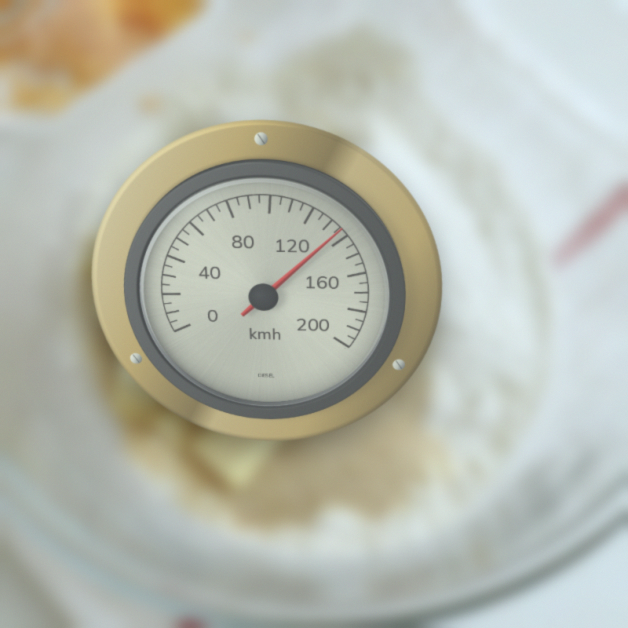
135 km/h
